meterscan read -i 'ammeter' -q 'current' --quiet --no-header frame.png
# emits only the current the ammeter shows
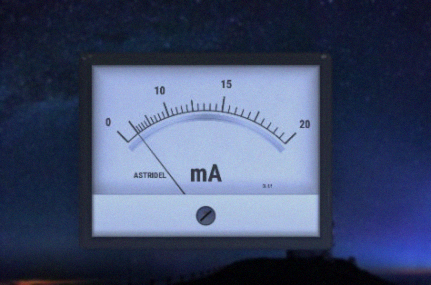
5 mA
